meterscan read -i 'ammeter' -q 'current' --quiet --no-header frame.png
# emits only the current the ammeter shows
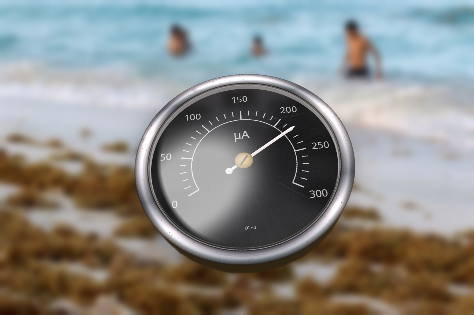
220 µA
